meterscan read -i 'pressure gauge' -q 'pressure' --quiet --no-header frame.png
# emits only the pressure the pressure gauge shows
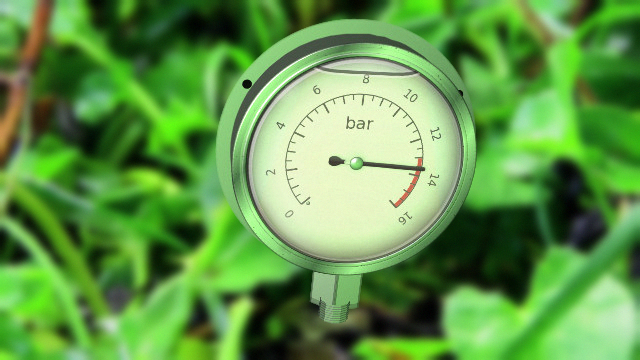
13.5 bar
